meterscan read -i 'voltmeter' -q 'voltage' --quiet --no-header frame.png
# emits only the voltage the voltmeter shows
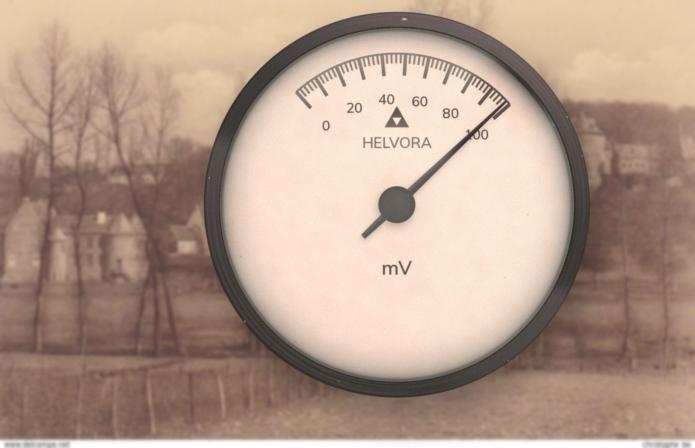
98 mV
